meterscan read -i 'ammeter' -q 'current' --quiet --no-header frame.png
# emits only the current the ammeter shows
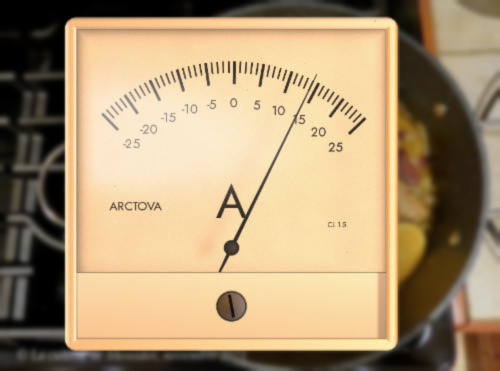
14 A
